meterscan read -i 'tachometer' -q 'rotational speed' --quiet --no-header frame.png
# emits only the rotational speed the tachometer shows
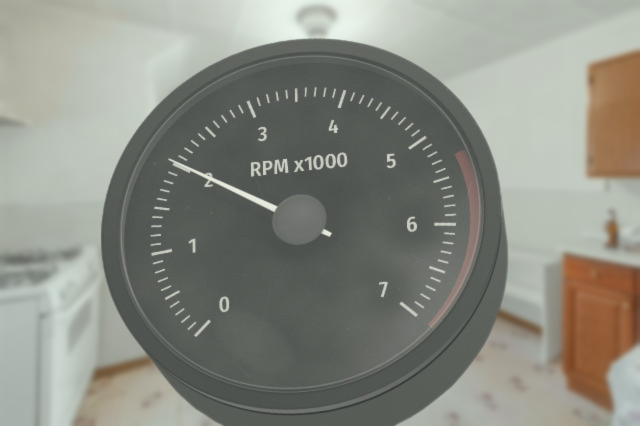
2000 rpm
